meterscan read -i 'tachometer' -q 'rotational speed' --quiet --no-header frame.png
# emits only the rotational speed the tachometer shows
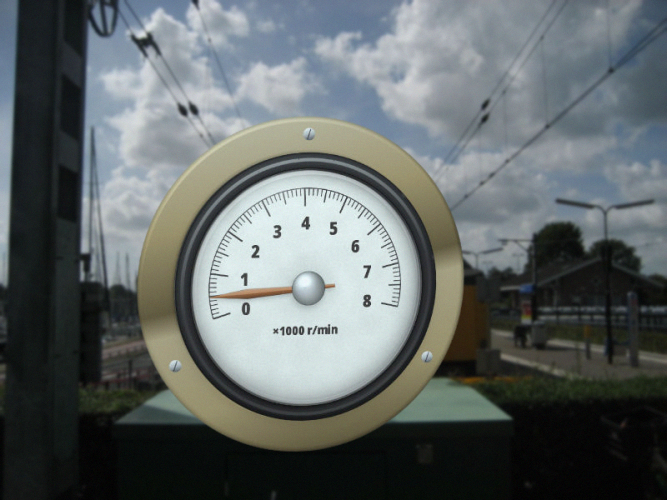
500 rpm
